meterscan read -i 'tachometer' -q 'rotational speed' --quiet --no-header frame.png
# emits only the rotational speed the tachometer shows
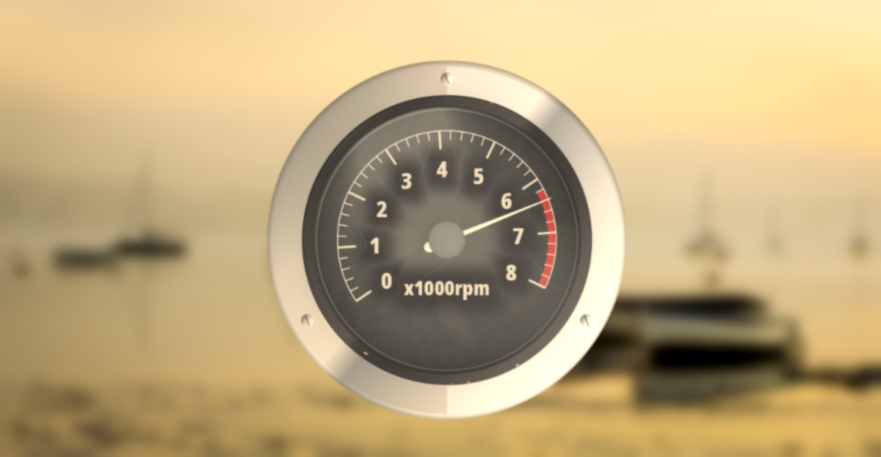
6400 rpm
